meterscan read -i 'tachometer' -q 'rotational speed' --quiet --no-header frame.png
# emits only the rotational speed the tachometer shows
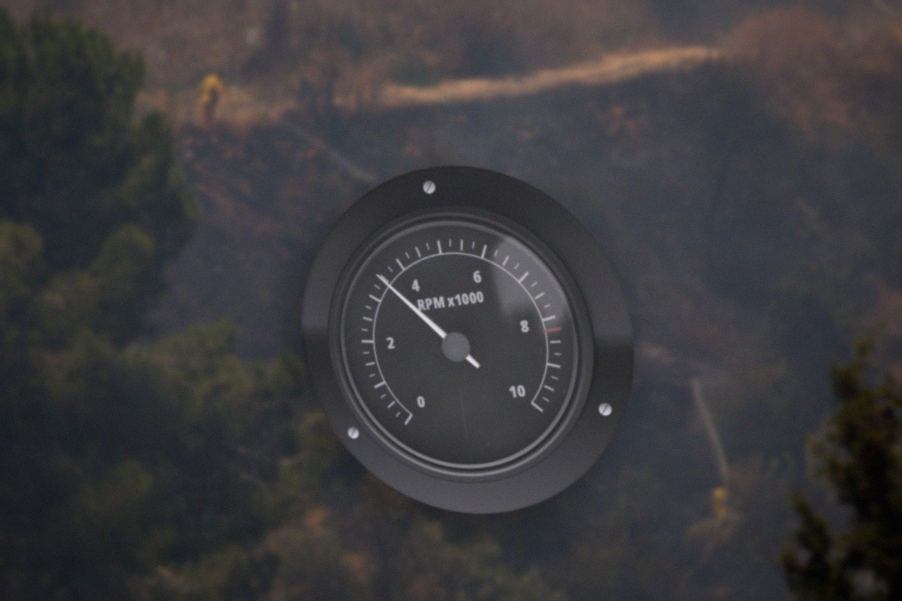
3500 rpm
